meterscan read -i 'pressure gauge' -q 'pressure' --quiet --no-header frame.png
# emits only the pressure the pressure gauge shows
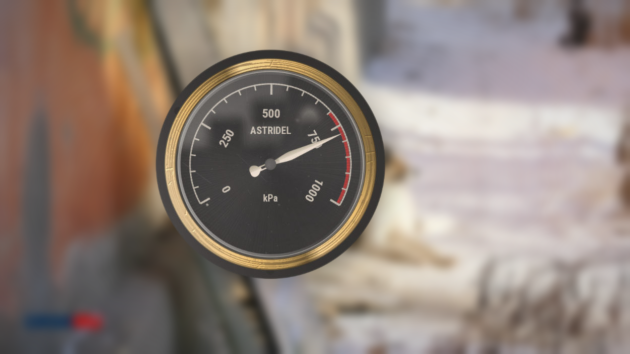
775 kPa
